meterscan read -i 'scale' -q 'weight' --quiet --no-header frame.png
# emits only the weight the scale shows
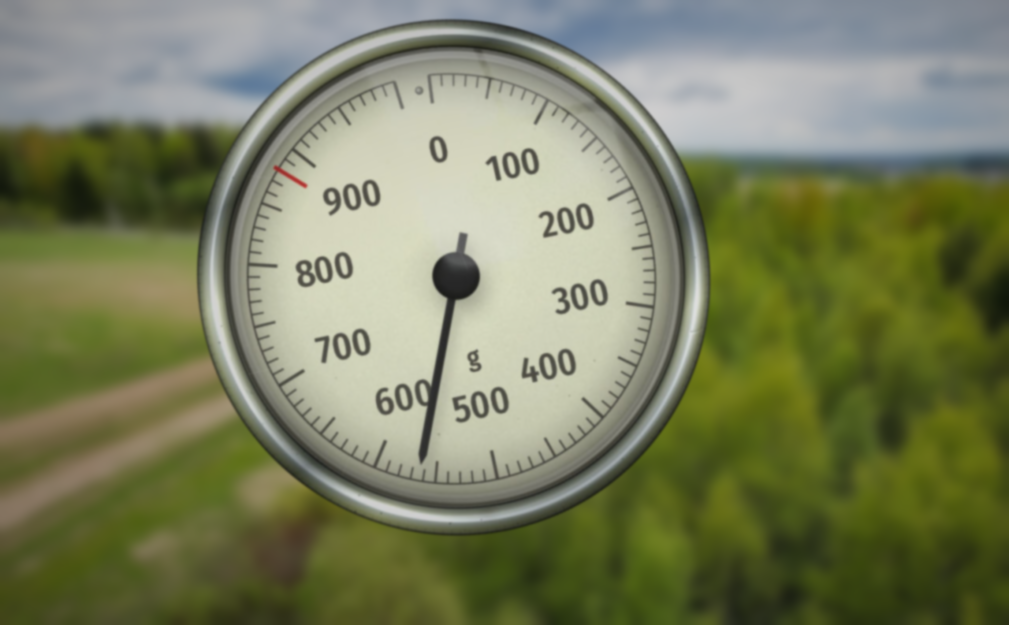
565 g
